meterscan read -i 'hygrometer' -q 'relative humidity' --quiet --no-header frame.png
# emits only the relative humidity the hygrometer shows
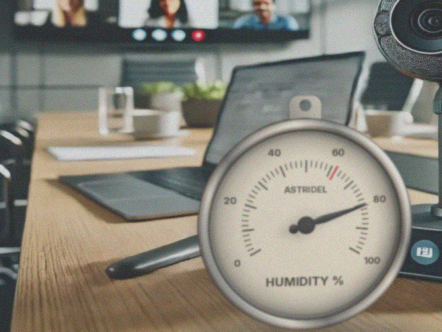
80 %
